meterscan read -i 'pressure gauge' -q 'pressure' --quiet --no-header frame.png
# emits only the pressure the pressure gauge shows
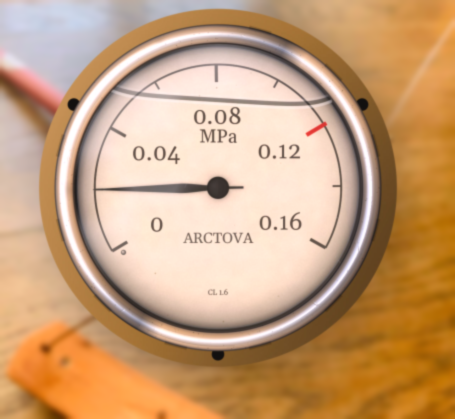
0.02 MPa
